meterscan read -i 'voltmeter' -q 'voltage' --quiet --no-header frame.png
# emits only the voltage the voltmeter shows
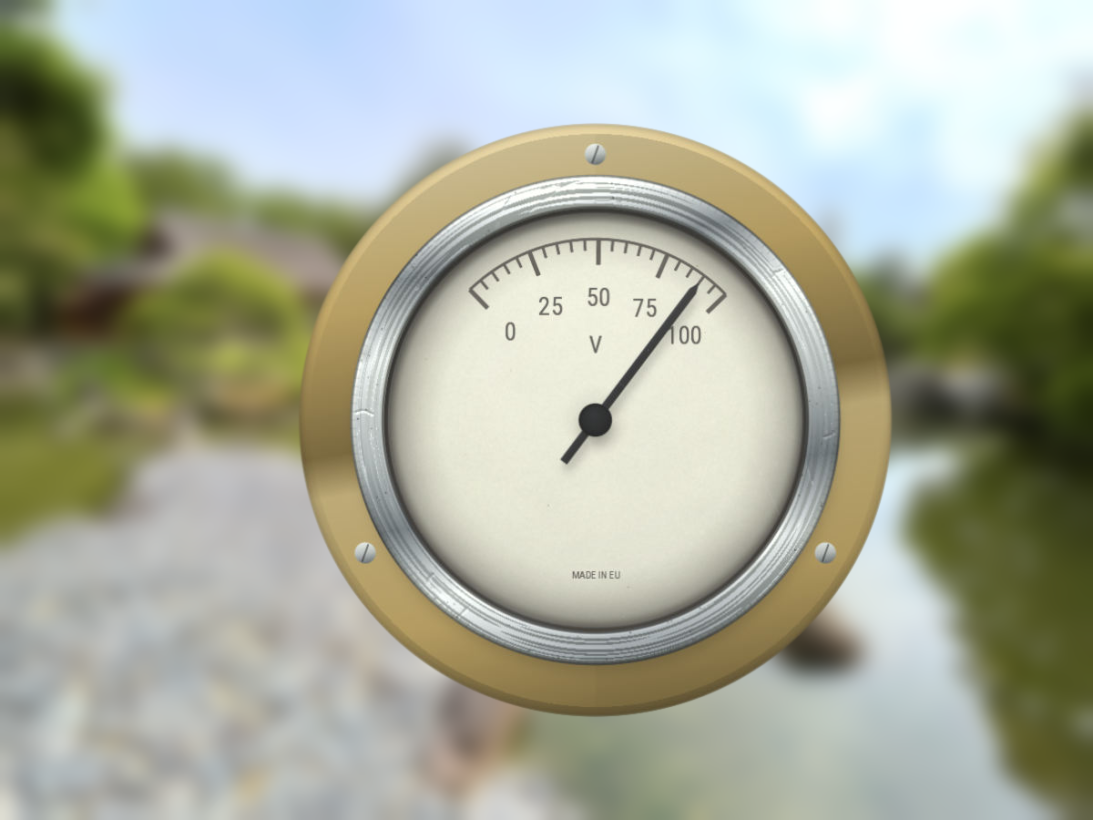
90 V
